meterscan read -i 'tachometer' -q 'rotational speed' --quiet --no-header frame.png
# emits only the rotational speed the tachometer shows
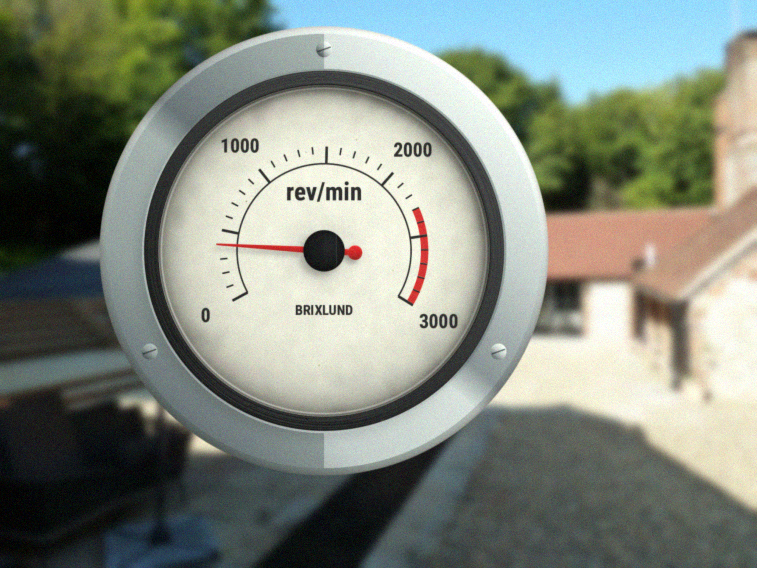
400 rpm
